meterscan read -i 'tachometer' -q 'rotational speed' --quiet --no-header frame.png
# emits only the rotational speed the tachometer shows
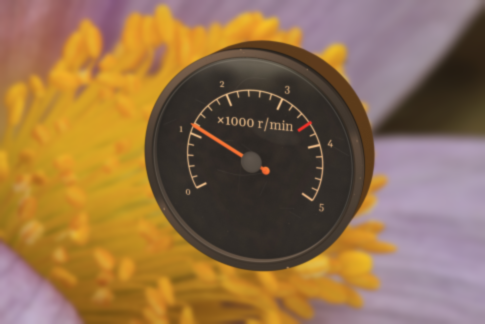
1200 rpm
